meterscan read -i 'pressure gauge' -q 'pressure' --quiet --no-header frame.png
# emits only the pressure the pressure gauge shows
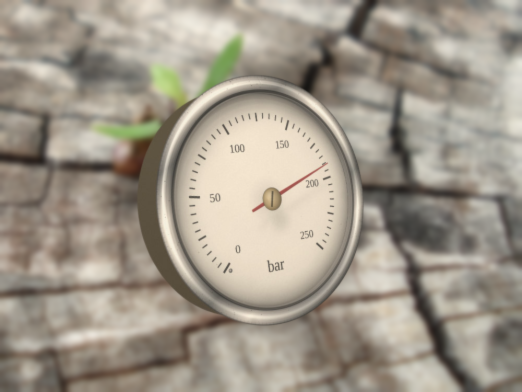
190 bar
